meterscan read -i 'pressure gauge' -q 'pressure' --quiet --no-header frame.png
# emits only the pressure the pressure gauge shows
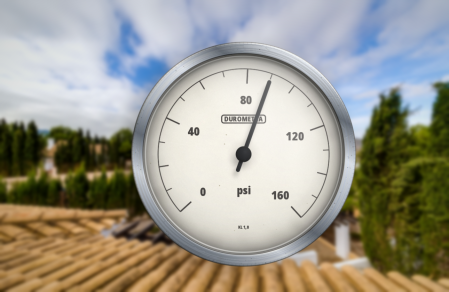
90 psi
